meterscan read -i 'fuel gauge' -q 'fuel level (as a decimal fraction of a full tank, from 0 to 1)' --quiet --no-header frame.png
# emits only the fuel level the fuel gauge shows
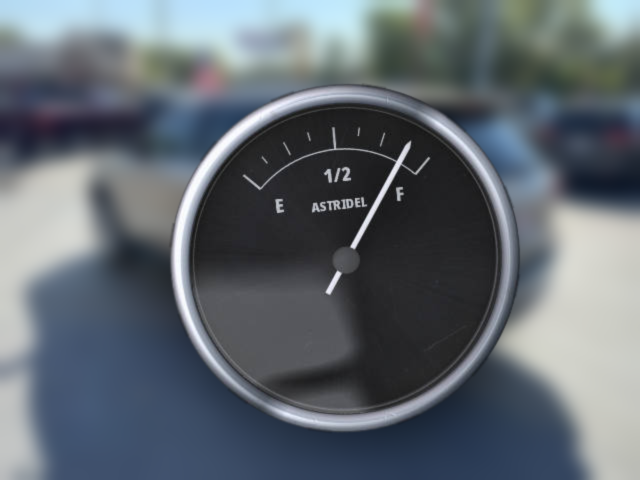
0.875
